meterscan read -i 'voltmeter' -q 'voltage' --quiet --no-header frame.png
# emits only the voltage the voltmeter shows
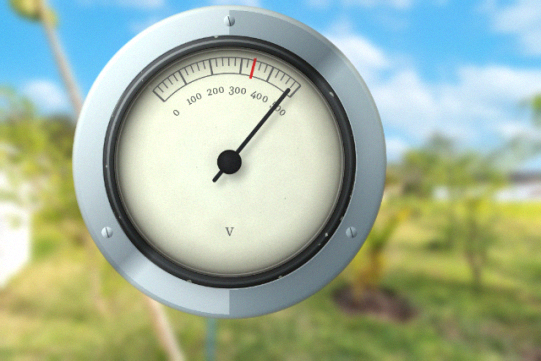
480 V
